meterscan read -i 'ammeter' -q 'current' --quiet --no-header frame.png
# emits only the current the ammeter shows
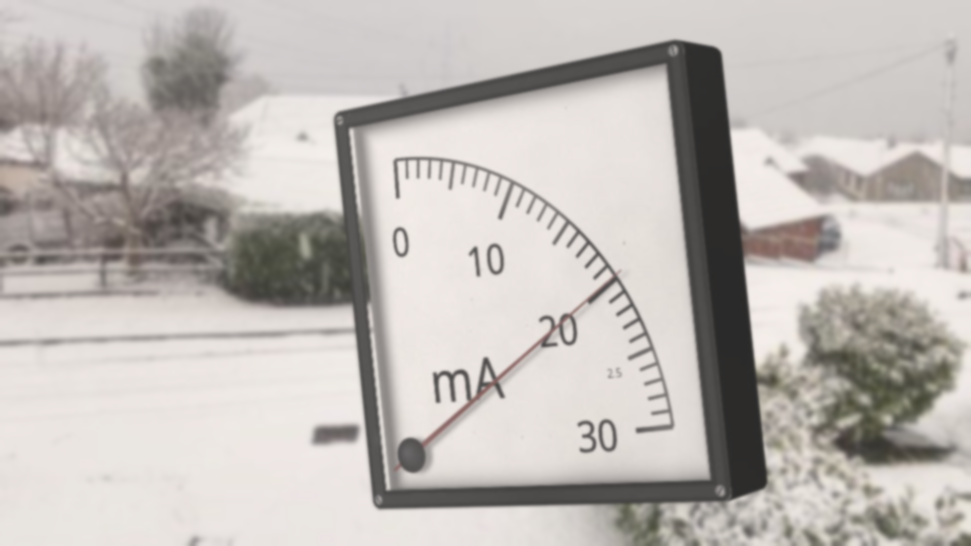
20 mA
